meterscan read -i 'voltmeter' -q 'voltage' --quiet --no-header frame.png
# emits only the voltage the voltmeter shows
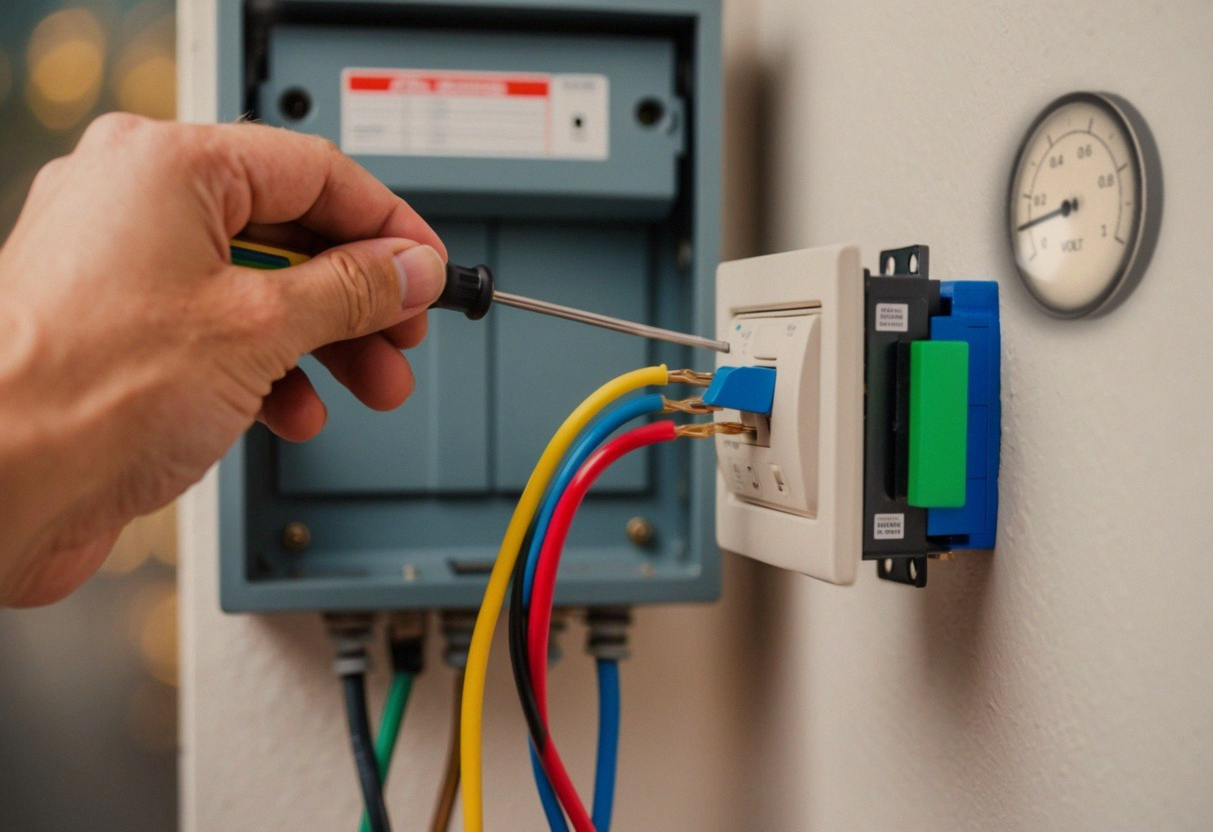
0.1 V
